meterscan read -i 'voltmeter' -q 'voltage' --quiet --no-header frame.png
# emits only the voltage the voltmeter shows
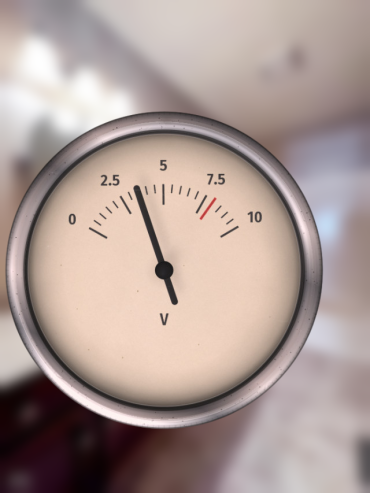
3.5 V
